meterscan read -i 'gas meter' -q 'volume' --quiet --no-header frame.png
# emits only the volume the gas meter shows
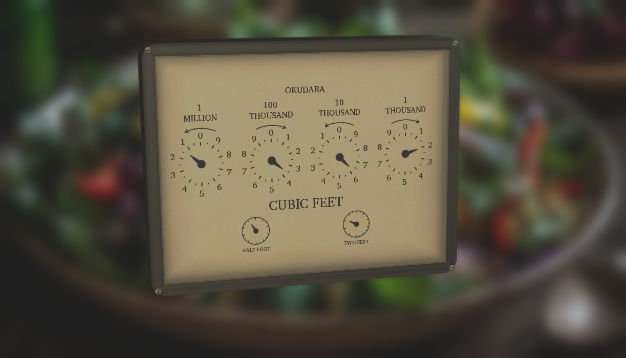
136200 ft³
